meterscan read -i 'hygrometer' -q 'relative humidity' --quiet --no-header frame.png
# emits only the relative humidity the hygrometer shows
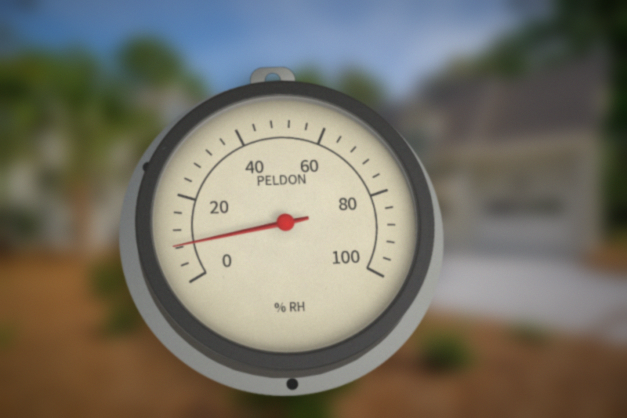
8 %
